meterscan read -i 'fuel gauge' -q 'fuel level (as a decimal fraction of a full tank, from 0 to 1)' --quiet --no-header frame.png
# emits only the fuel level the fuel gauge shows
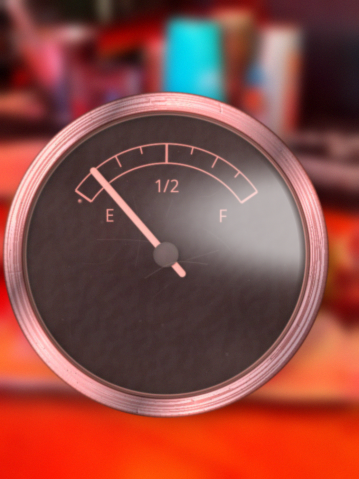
0.125
